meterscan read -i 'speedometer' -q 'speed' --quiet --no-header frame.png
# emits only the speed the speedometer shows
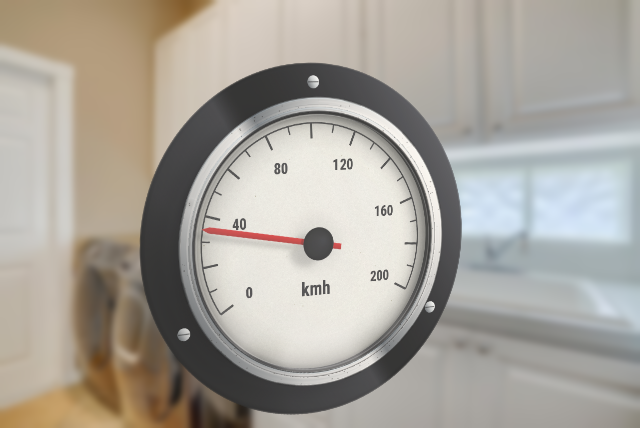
35 km/h
